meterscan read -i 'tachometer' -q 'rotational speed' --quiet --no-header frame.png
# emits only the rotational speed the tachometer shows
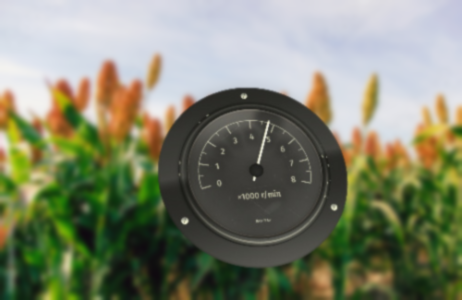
4750 rpm
